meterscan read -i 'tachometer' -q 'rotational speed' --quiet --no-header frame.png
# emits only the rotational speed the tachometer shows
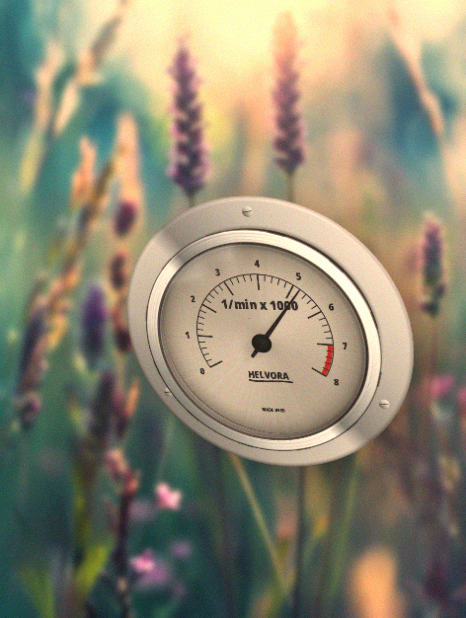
5200 rpm
